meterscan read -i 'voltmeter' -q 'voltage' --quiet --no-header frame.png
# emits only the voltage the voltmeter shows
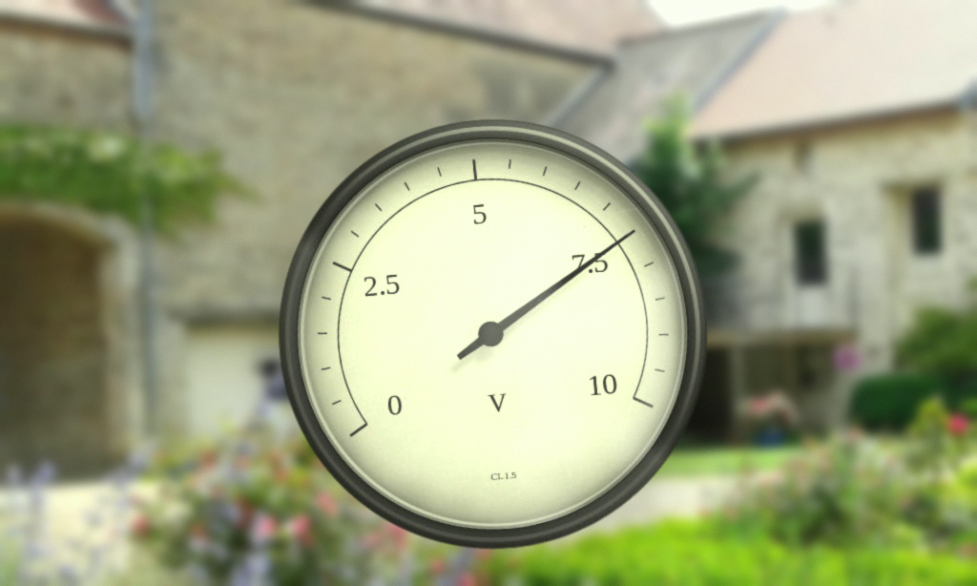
7.5 V
